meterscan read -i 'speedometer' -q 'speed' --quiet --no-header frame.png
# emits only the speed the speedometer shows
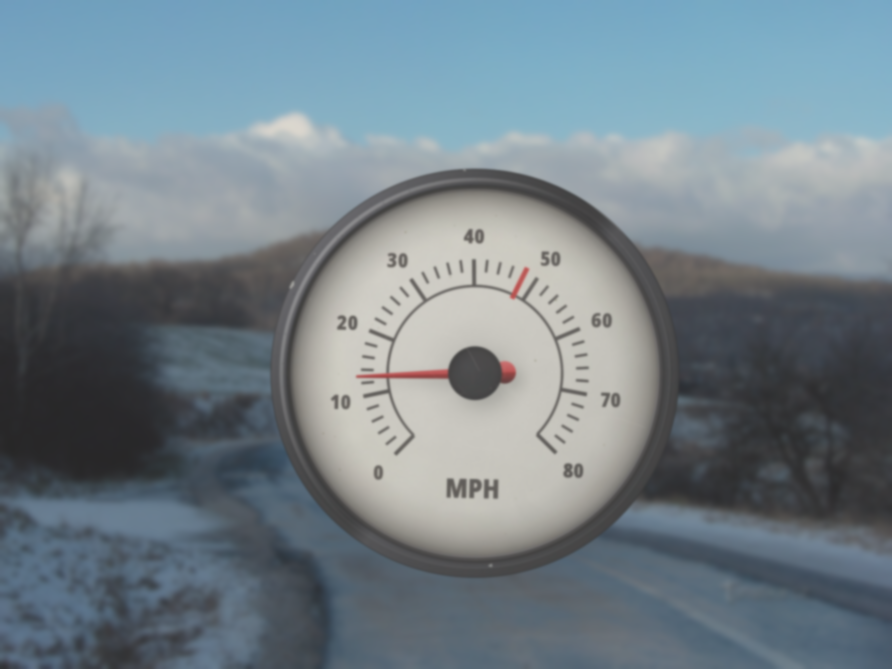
13 mph
